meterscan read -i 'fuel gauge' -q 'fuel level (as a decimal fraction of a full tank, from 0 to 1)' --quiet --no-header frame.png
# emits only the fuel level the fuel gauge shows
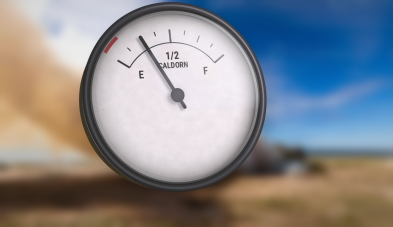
0.25
